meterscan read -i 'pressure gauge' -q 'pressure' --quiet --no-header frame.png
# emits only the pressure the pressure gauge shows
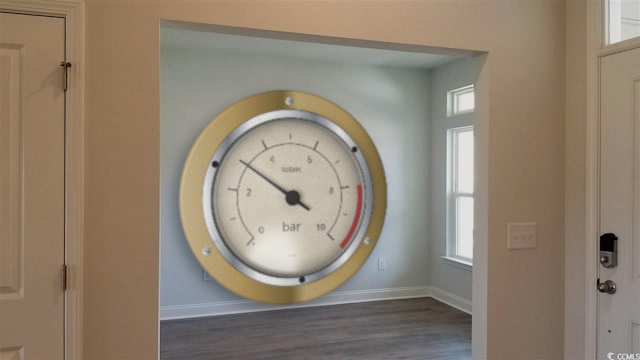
3 bar
